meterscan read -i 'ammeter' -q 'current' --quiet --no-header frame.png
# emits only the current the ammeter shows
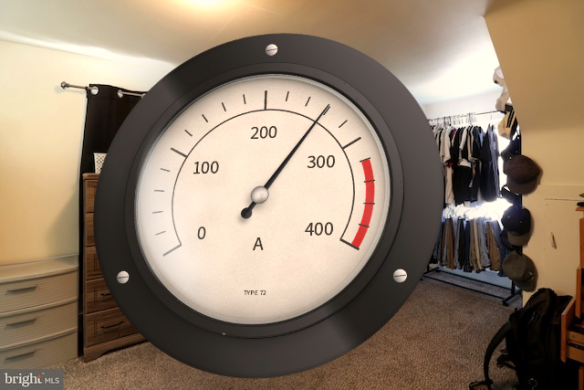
260 A
